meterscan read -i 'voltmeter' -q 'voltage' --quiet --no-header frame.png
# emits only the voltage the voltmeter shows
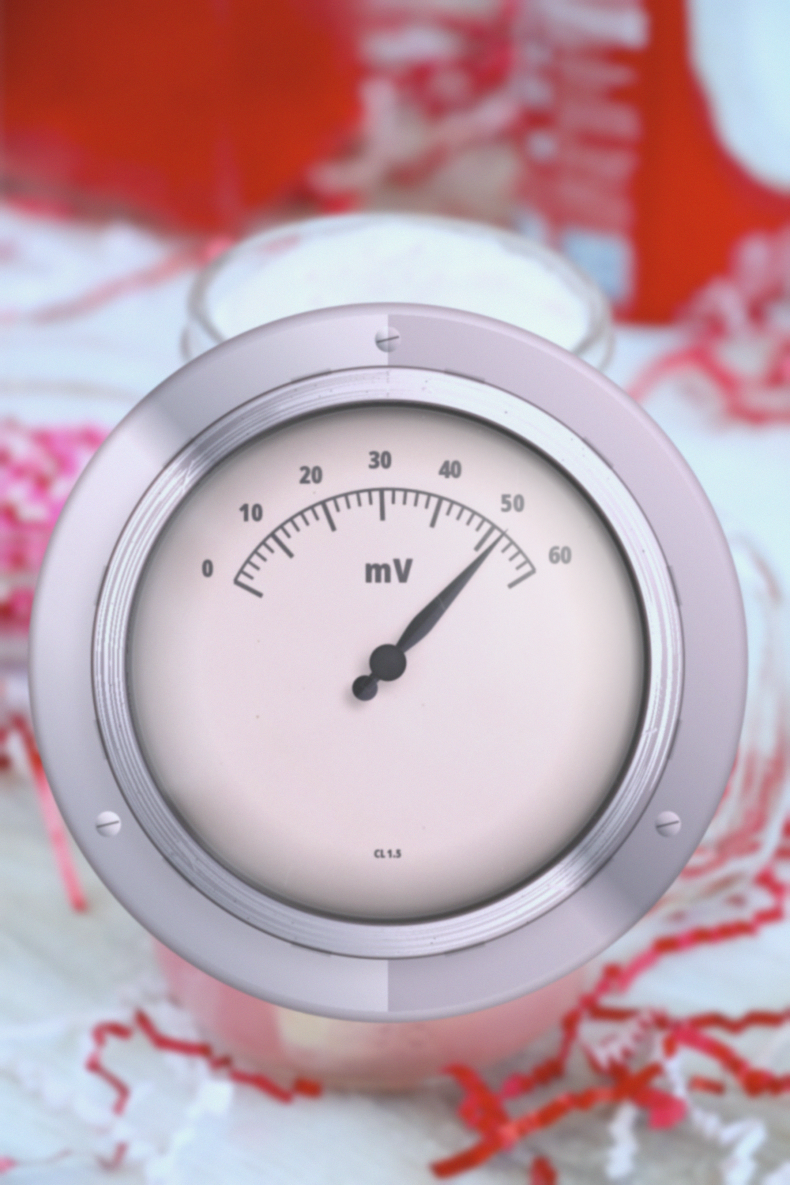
52 mV
